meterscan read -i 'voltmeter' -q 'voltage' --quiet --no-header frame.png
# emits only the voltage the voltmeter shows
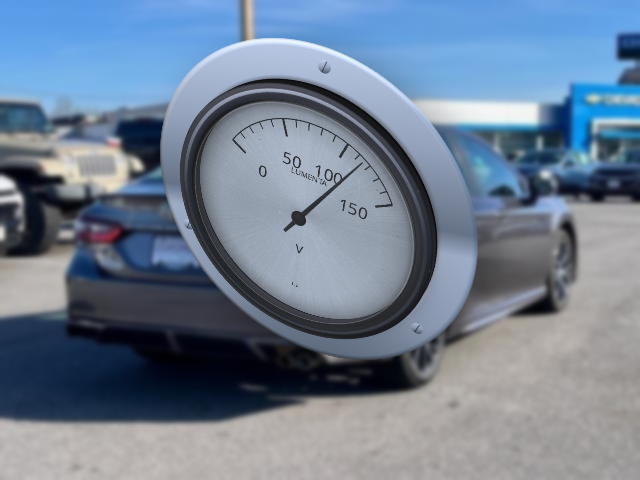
115 V
